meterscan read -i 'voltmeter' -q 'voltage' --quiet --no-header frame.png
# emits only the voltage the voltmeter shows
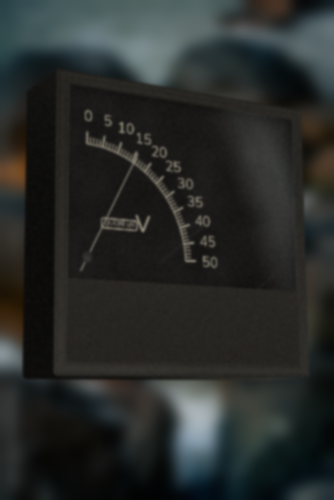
15 V
